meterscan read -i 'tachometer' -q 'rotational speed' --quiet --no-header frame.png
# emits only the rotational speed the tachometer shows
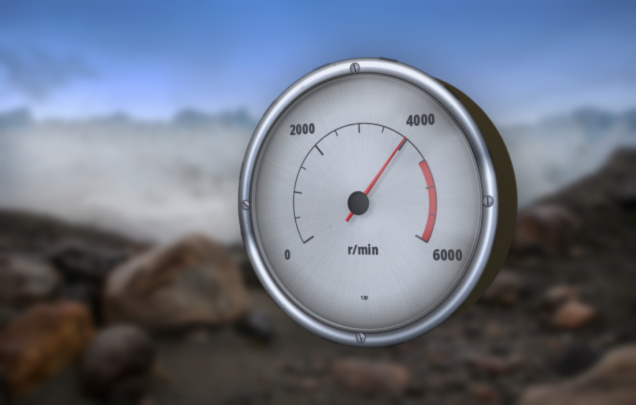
4000 rpm
